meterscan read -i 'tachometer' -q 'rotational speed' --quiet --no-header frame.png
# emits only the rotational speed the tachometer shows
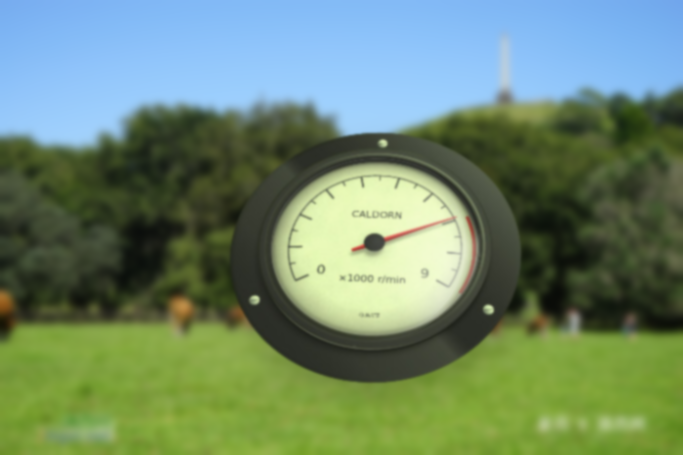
7000 rpm
